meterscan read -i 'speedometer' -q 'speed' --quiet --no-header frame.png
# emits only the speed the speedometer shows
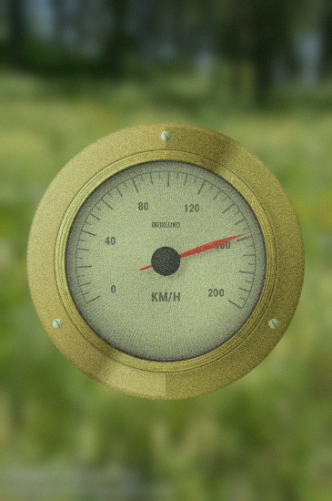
157.5 km/h
